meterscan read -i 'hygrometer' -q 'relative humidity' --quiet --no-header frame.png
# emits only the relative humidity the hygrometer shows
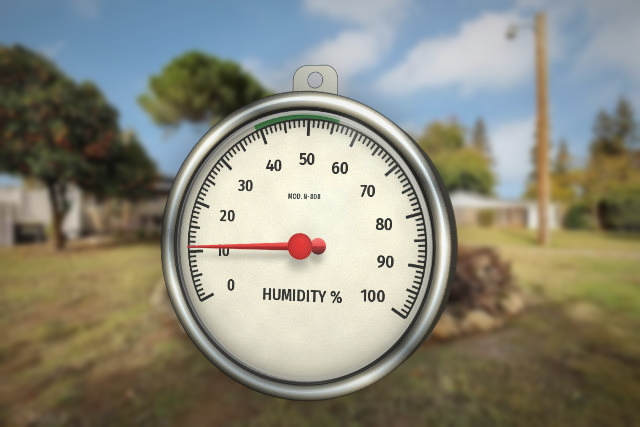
11 %
